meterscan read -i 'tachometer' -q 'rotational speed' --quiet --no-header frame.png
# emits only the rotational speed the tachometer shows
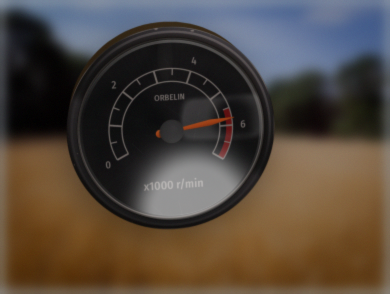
5750 rpm
